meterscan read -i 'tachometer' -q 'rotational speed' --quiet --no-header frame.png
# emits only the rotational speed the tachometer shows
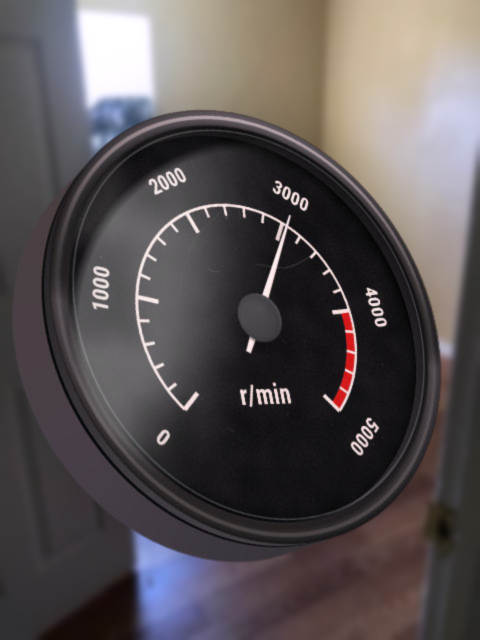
3000 rpm
